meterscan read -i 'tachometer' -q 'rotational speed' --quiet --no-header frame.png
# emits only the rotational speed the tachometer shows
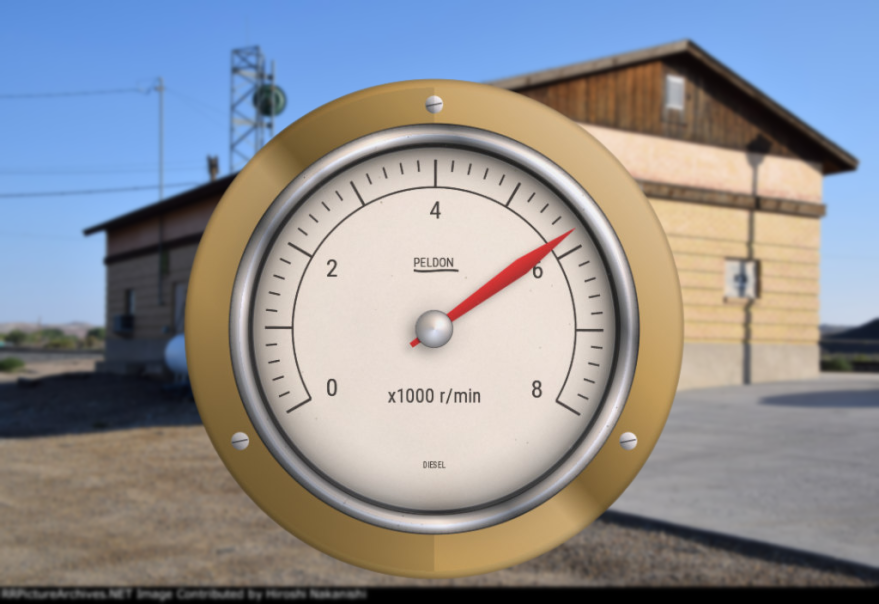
5800 rpm
